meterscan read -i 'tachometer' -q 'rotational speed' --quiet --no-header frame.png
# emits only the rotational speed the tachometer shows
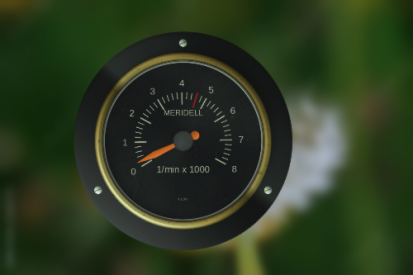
200 rpm
